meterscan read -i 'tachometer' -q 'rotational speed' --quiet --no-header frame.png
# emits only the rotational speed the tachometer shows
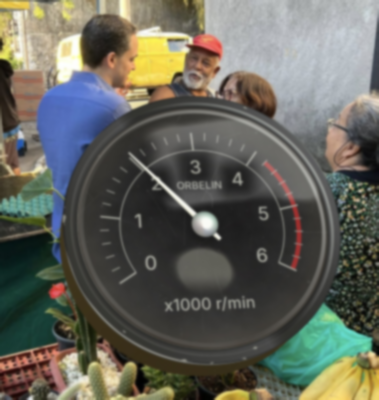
2000 rpm
